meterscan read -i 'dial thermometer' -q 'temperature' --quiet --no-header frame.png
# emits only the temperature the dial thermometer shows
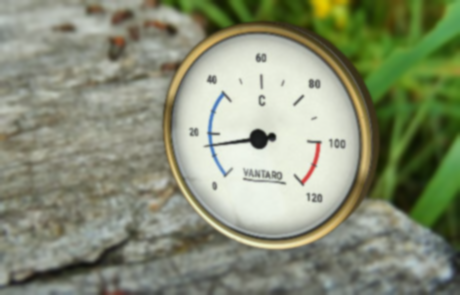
15 °C
